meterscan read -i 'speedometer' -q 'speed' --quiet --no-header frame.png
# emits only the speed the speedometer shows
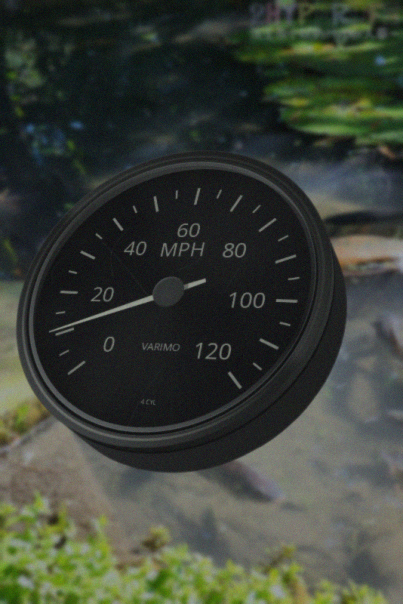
10 mph
